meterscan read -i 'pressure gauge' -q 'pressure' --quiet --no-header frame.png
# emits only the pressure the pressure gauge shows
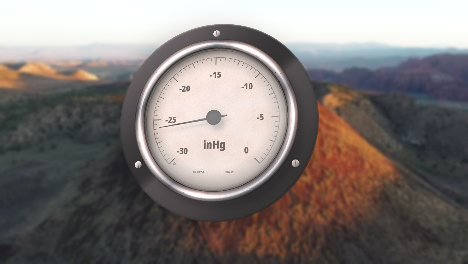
-26 inHg
